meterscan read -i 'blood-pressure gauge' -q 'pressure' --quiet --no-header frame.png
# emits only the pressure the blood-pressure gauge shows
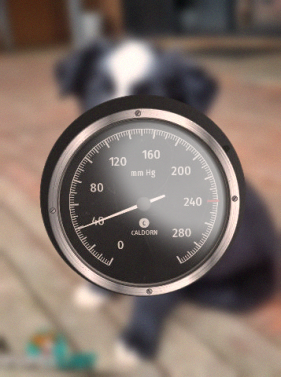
40 mmHg
